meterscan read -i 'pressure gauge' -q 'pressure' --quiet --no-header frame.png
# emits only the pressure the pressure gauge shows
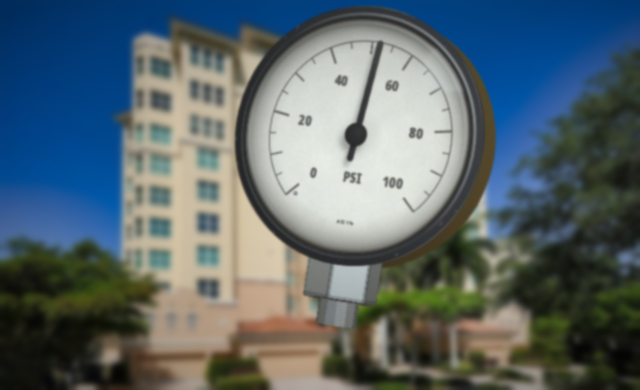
52.5 psi
